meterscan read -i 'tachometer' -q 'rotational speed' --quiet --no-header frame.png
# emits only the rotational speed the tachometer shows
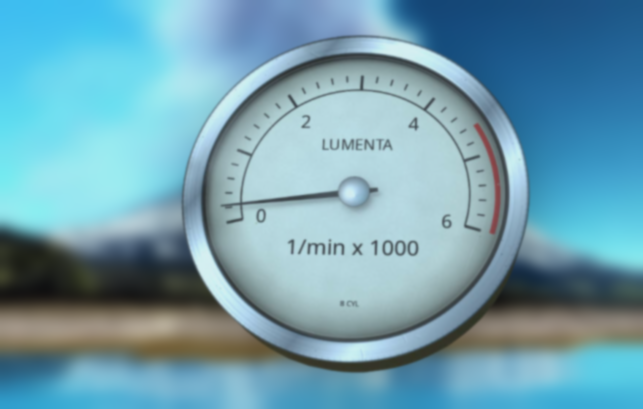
200 rpm
